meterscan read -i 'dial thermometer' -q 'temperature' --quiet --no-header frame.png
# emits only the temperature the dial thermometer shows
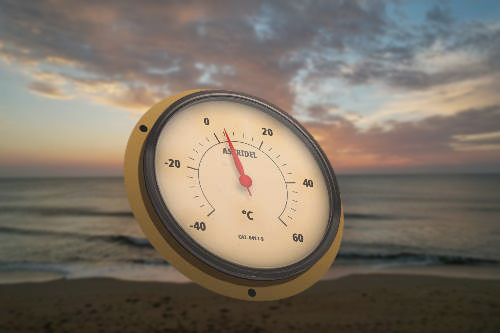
4 °C
